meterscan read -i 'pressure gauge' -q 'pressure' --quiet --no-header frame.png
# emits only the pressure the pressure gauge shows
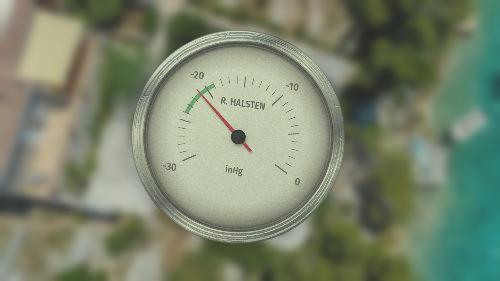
-21 inHg
